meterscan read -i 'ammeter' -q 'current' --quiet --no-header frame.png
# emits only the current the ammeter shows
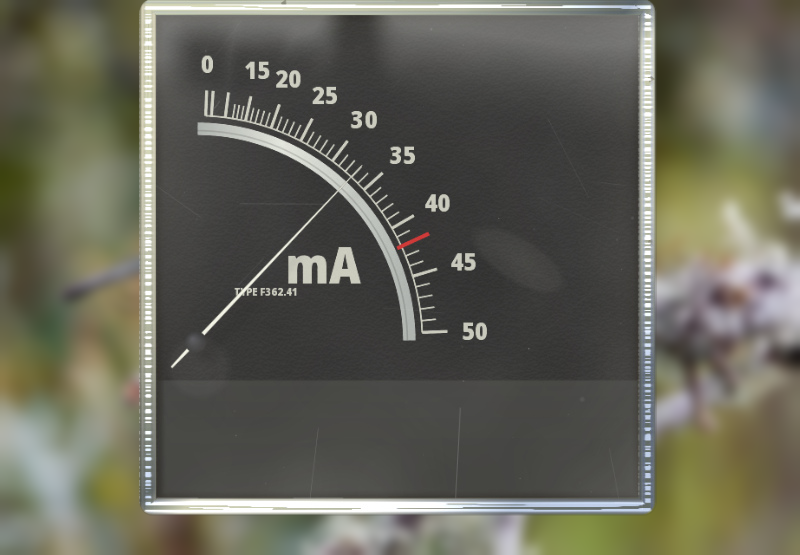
33 mA
